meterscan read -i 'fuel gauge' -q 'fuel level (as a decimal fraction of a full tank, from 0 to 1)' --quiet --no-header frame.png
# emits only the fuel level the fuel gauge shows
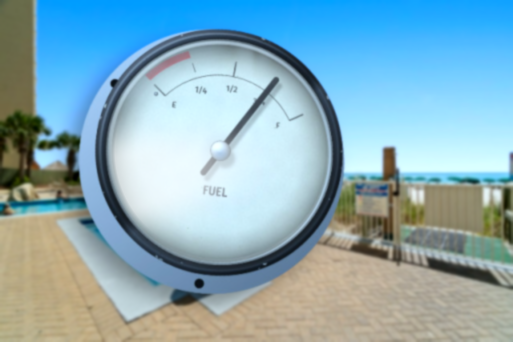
0.75
